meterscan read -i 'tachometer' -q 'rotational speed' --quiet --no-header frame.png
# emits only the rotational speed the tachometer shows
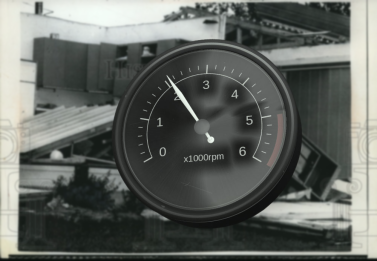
2100 rpm
